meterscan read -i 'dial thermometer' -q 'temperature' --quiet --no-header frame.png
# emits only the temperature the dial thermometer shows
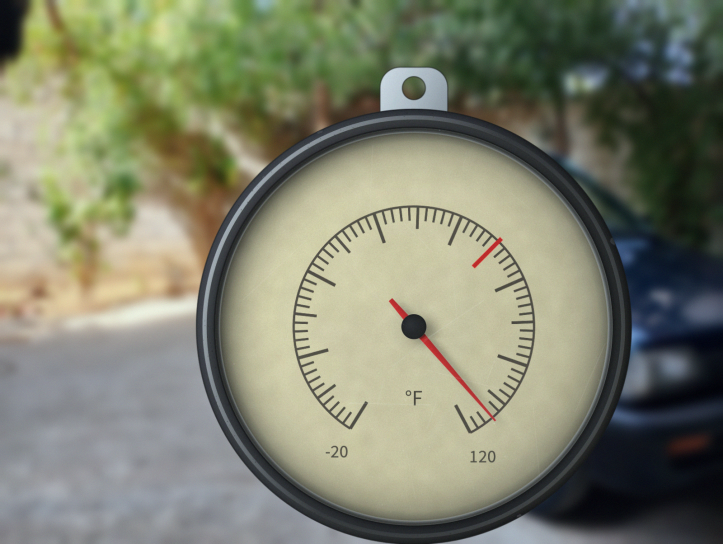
114 °F
